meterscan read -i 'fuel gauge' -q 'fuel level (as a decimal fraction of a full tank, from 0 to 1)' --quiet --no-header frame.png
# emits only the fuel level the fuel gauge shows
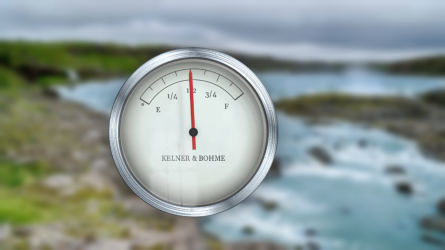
0.5
